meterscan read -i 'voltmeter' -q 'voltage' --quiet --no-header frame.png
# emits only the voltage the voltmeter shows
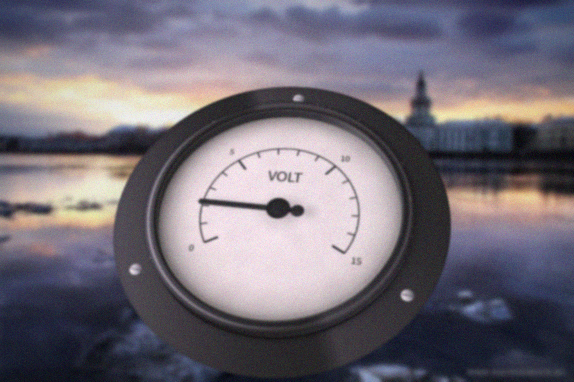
2 V
